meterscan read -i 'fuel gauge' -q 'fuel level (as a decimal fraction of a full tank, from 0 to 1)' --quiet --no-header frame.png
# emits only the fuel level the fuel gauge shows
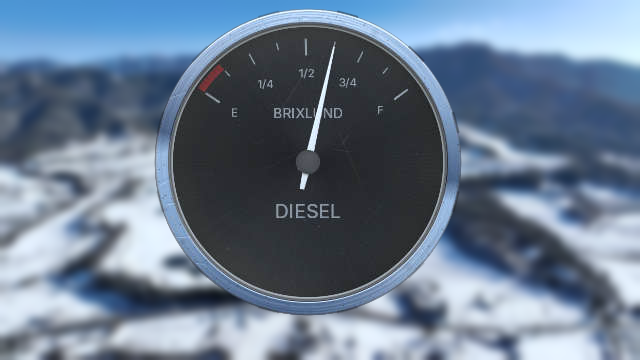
0.625
